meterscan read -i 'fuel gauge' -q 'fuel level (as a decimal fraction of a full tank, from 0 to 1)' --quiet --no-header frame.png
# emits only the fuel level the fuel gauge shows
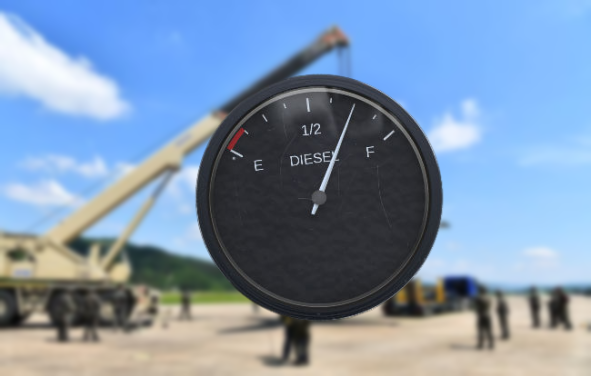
0.75
